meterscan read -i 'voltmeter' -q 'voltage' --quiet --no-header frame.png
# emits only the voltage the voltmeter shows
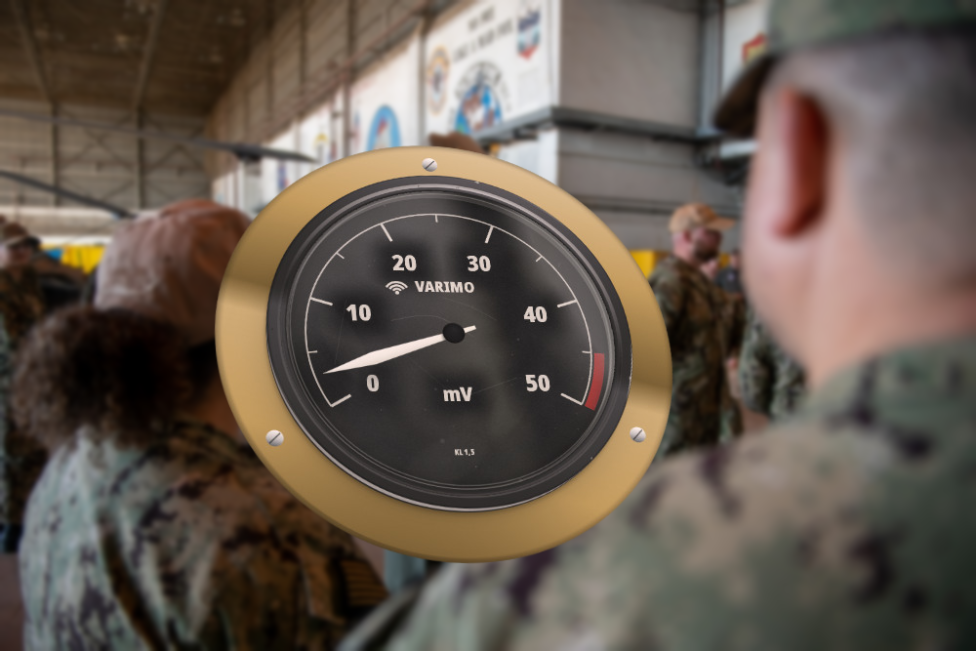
2.5 mV
